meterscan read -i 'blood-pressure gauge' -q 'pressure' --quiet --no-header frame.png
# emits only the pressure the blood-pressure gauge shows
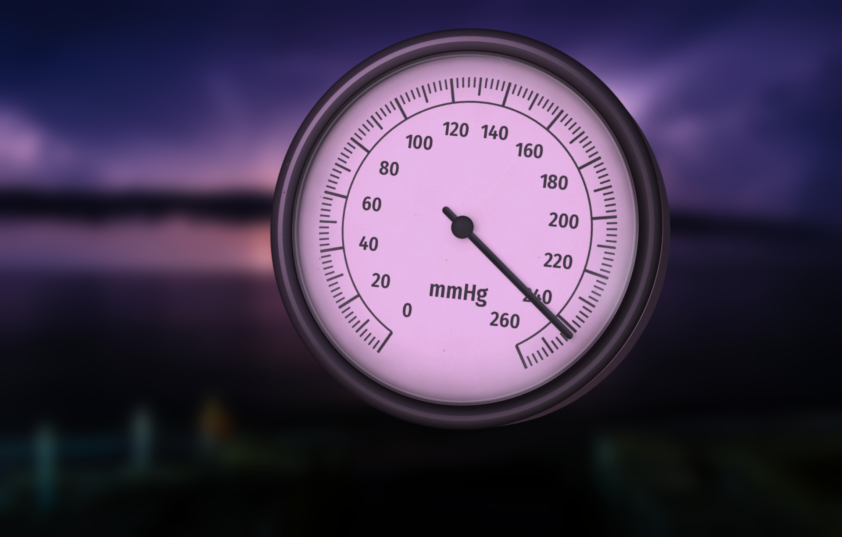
242 mmHg
